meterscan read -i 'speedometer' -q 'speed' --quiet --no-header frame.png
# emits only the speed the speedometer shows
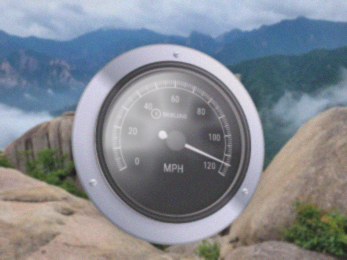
115 mph
